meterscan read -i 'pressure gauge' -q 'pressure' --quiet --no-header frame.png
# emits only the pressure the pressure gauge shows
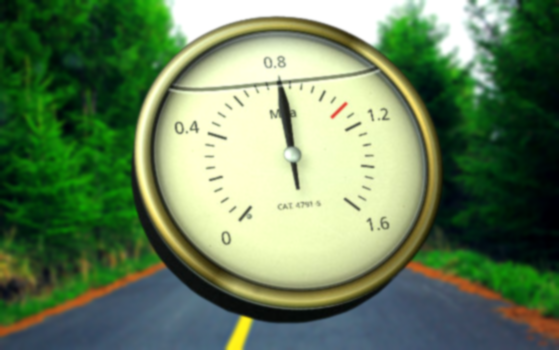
0.8 MPa
